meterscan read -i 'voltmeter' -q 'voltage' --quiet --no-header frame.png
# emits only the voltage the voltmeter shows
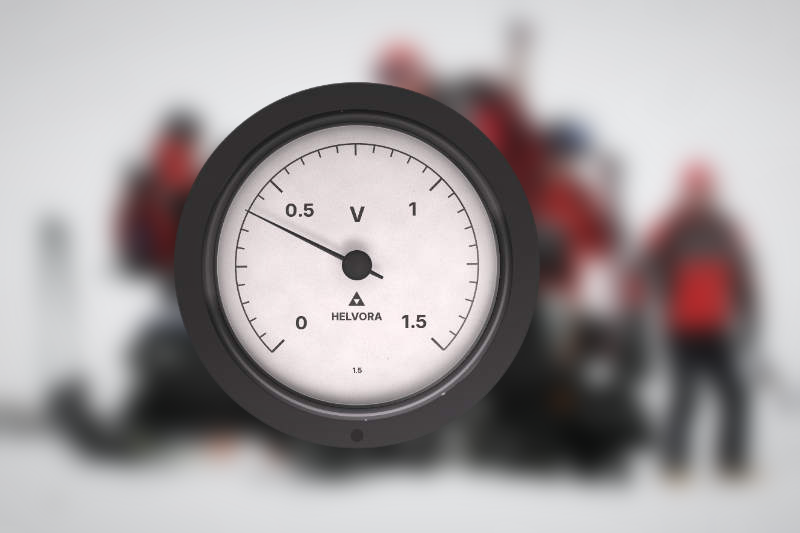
0.4 V
